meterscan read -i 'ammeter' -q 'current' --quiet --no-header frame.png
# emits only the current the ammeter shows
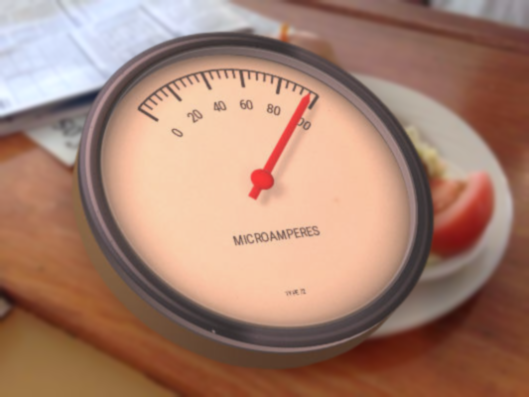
96 µA
